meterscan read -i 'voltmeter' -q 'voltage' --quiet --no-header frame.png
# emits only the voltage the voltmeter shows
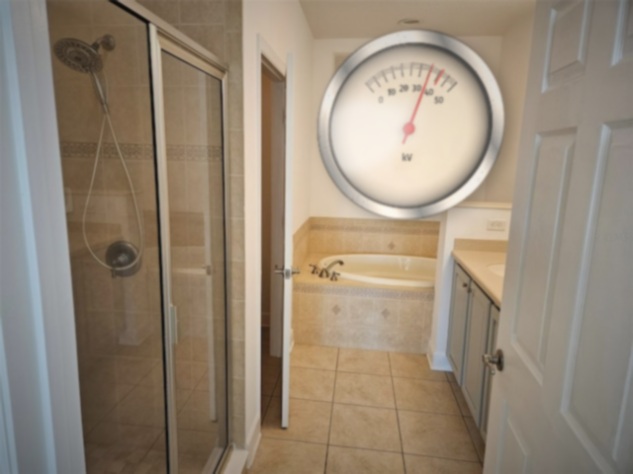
35 kV
